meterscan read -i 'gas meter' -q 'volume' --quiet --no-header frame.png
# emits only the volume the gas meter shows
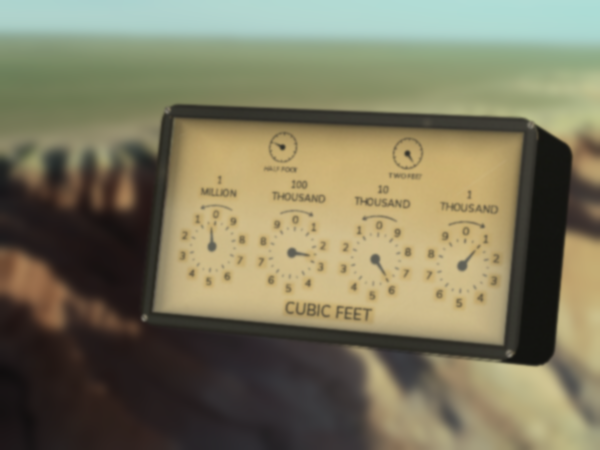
26100 ft³
